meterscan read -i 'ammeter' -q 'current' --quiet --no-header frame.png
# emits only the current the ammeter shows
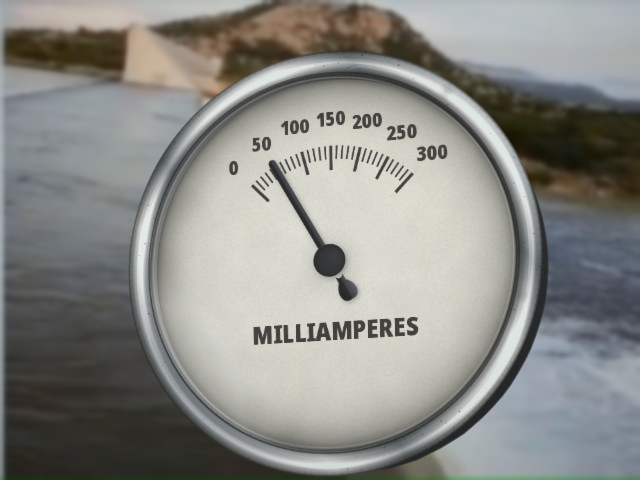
50 mA
